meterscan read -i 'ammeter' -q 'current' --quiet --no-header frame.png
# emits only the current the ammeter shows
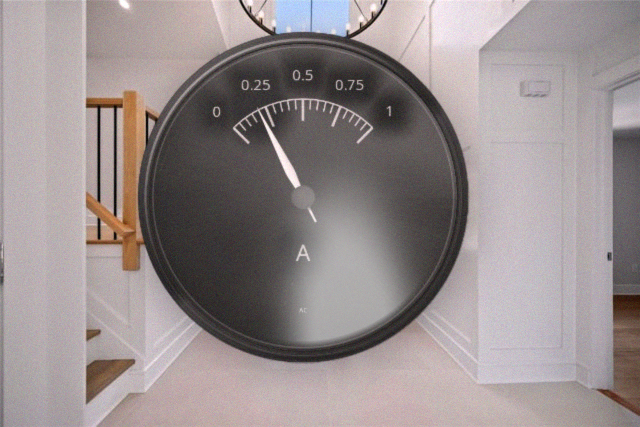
0.2 A
